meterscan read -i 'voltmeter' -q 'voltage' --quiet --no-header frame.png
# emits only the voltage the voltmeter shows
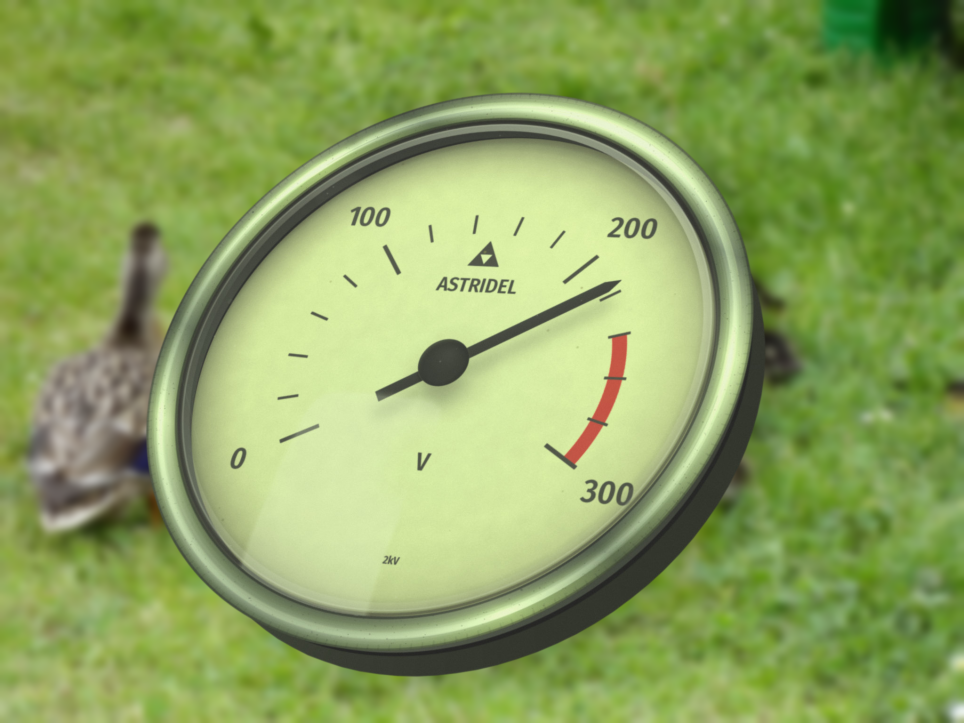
220 V
